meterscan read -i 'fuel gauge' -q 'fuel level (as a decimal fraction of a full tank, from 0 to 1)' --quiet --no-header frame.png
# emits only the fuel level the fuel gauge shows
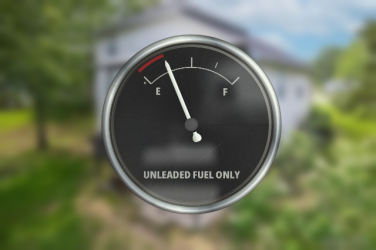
0.25
